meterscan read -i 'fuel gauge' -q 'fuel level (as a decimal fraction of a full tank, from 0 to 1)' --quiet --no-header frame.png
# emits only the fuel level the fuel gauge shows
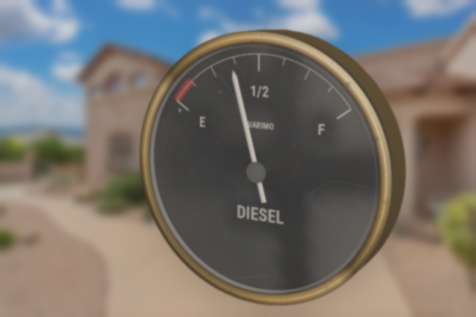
0.375
